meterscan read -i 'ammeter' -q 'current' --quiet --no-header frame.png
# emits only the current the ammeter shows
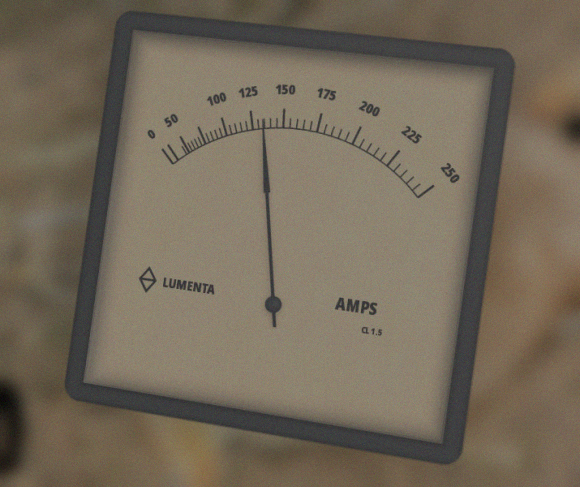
135 A
